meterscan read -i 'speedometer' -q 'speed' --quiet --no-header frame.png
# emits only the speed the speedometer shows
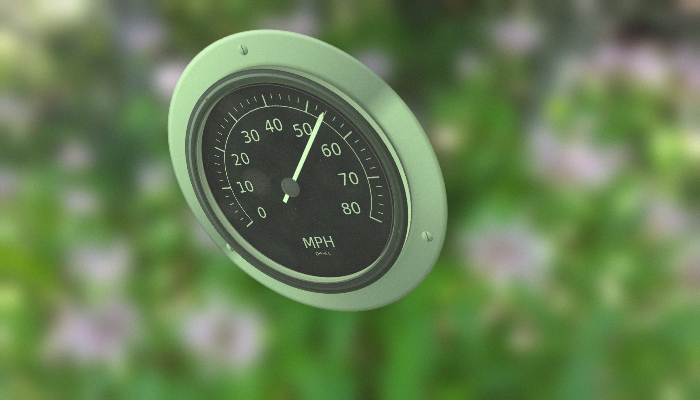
54 mph
